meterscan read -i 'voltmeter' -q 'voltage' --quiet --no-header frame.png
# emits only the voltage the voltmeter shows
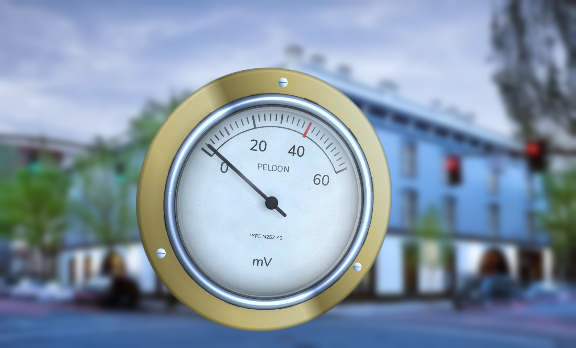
2 mV
